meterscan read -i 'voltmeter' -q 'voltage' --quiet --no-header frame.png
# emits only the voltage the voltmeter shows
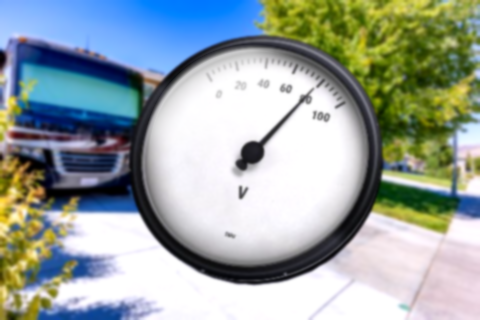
80 V
